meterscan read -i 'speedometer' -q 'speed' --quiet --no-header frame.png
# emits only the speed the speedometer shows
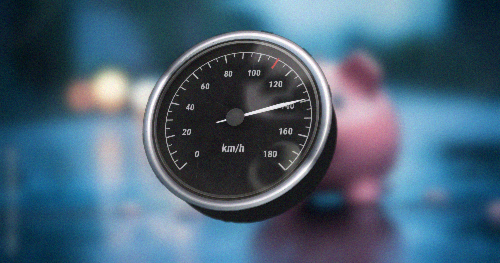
140 km/h
